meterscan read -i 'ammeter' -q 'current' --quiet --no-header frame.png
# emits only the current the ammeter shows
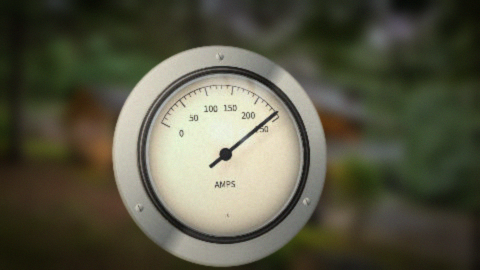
240 A
